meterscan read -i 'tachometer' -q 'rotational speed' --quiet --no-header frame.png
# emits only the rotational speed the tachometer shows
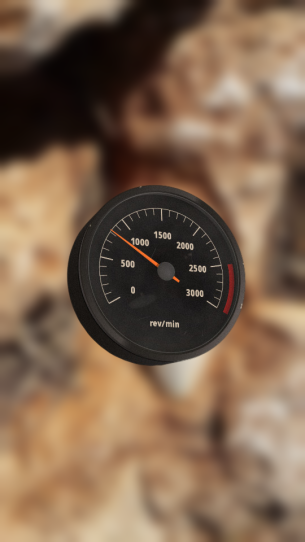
800 rpm
